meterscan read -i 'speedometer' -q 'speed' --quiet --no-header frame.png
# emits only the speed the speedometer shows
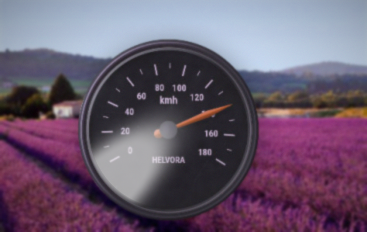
140 km/h
